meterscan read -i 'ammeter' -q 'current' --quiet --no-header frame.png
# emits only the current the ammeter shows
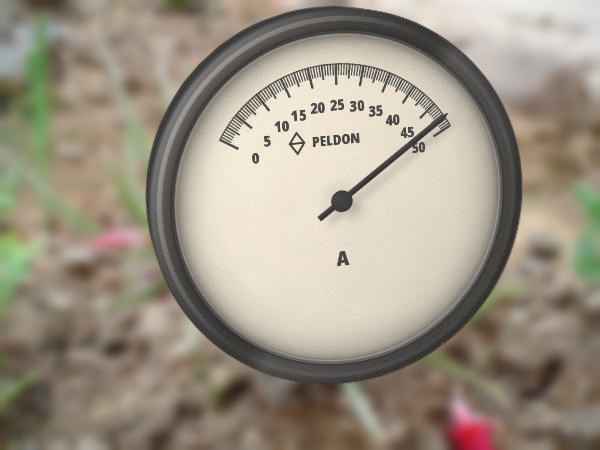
47.5 A
